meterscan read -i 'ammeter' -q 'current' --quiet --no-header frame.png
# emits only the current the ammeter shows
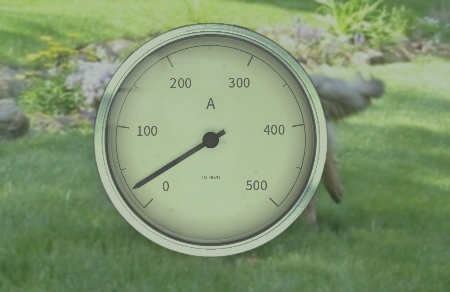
25 A
